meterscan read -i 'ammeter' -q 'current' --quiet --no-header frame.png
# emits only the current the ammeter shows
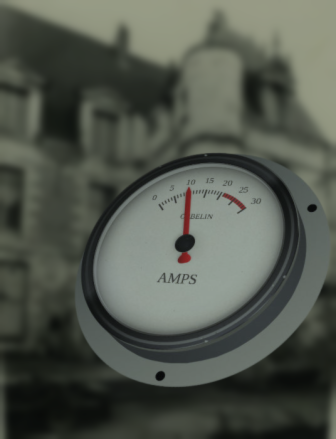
10 A
